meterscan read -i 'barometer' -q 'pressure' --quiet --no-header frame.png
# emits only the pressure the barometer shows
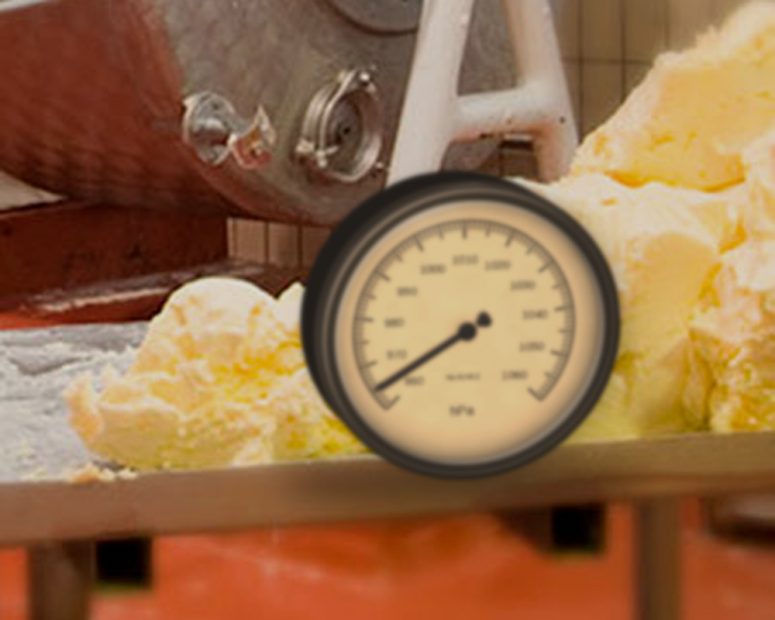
965 hPa
